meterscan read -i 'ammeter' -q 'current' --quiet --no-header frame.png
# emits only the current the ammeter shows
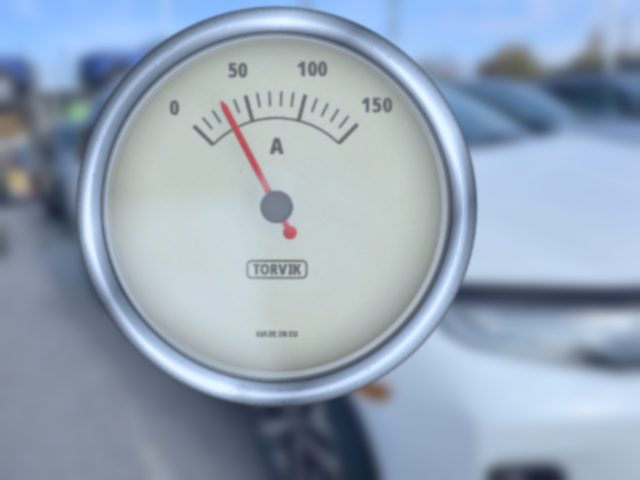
30 A
